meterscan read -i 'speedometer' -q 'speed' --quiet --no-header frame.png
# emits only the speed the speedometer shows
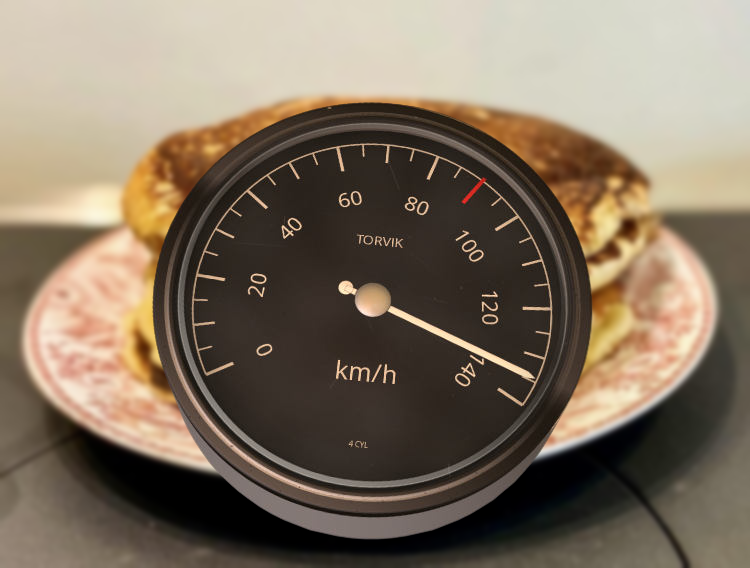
135 km/h
